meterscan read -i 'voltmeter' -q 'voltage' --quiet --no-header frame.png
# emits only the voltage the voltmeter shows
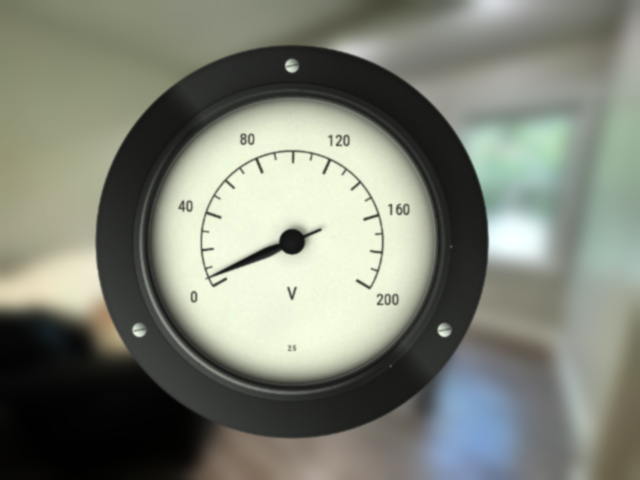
5 V
